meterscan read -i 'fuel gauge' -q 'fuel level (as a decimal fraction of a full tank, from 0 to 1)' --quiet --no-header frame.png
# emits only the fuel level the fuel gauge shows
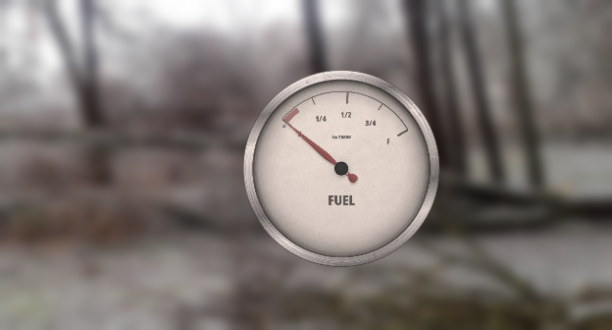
0
